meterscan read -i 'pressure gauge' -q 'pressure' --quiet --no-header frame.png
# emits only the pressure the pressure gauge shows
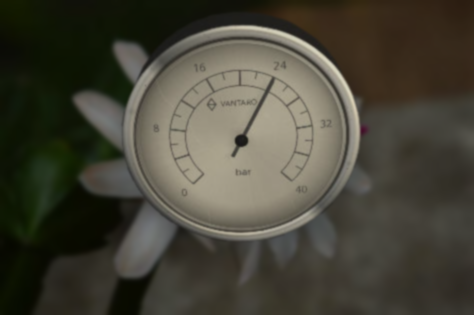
24 bar
